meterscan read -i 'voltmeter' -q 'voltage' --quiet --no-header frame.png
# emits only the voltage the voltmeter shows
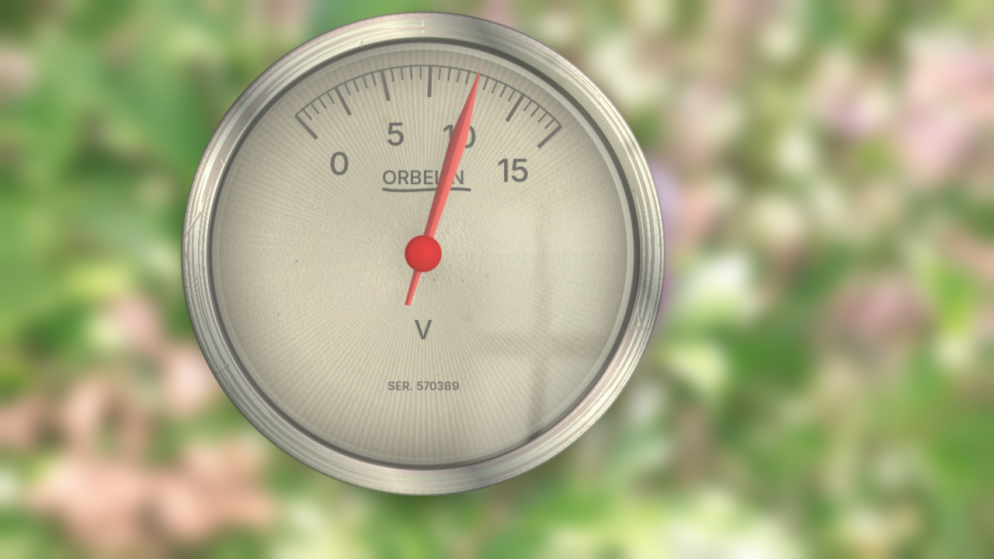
10 V
